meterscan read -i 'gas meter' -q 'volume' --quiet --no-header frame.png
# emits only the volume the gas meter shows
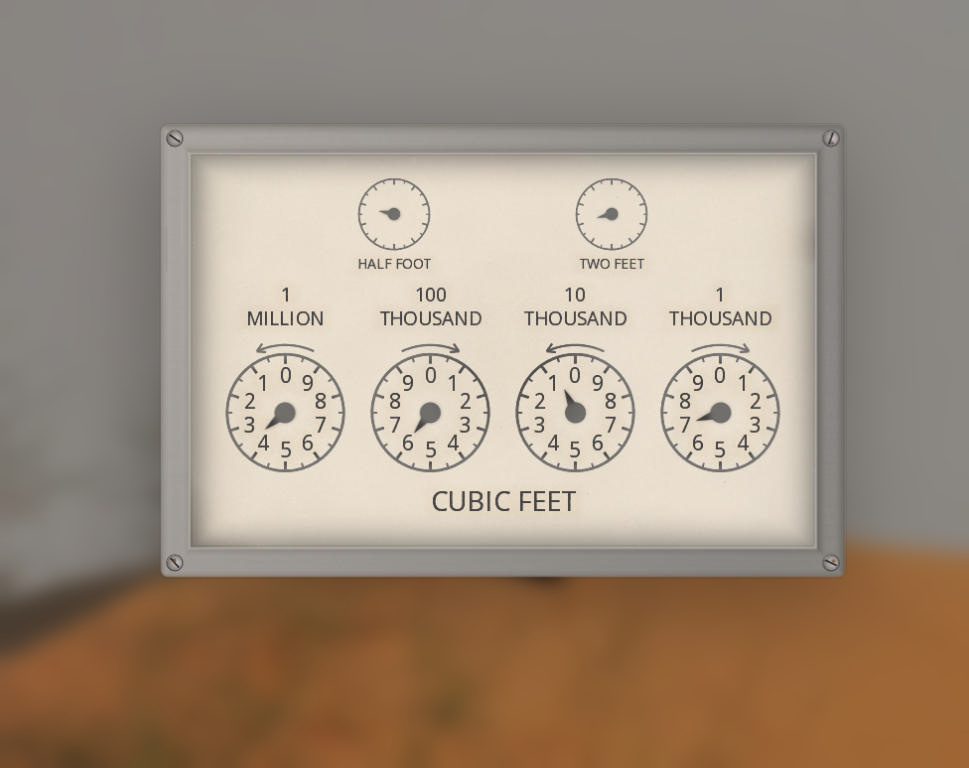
360700 ft³
